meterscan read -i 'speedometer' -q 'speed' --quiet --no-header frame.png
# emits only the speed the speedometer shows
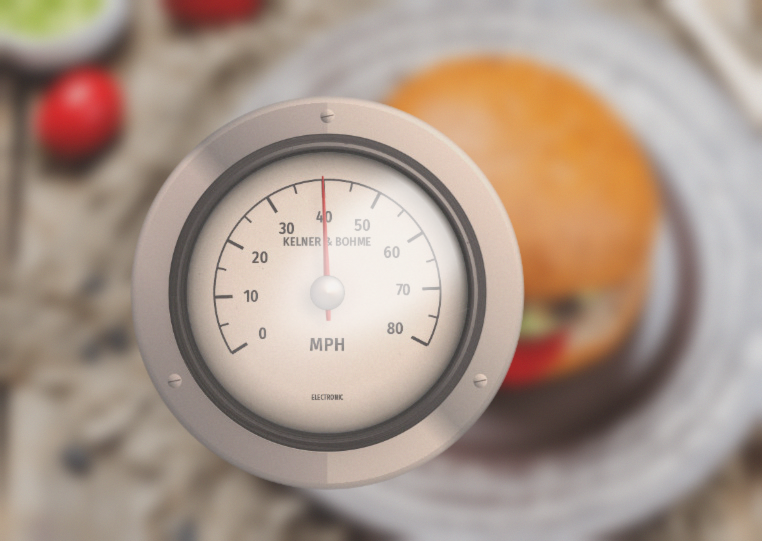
40 mph
